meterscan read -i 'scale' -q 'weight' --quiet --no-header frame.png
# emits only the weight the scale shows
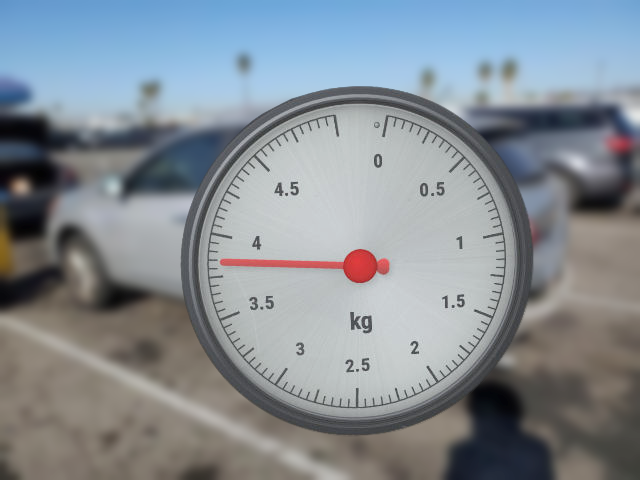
3.85 kg
